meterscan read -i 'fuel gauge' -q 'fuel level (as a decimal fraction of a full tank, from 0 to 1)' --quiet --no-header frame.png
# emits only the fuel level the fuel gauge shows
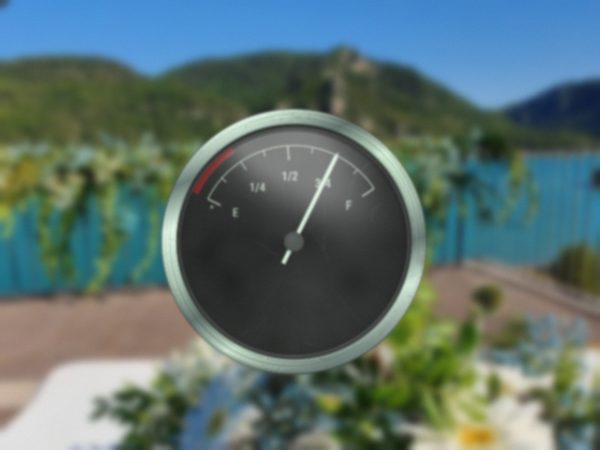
0.75
